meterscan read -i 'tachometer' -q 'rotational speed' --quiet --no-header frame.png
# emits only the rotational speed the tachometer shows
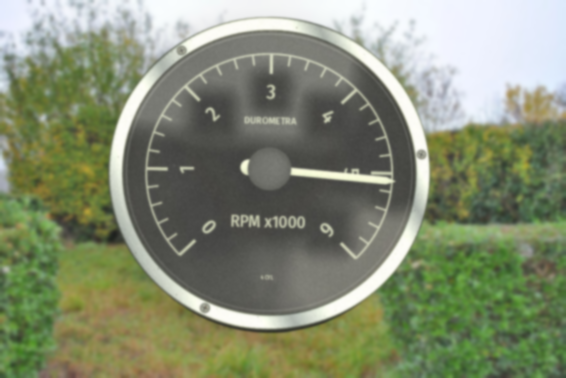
5100 rpm
